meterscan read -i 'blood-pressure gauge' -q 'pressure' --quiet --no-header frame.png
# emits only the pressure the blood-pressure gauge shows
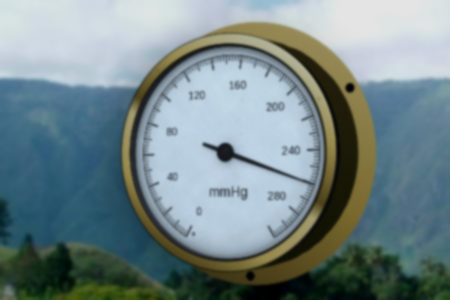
260 mmHg
